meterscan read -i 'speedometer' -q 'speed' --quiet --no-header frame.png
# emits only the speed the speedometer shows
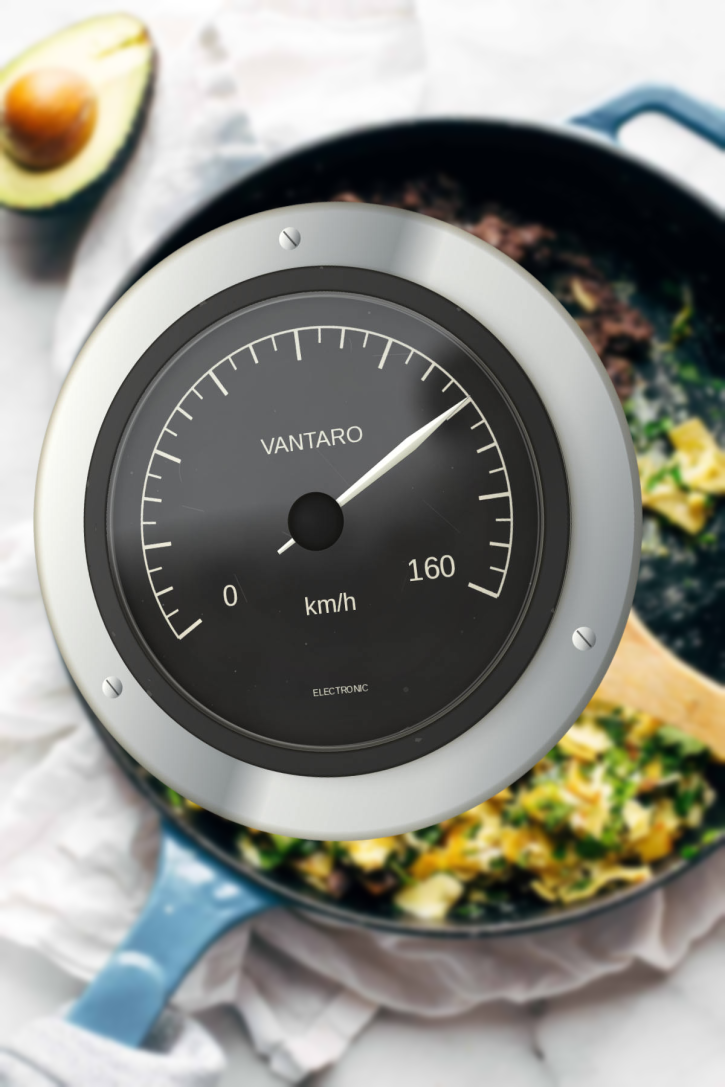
120 km/h
